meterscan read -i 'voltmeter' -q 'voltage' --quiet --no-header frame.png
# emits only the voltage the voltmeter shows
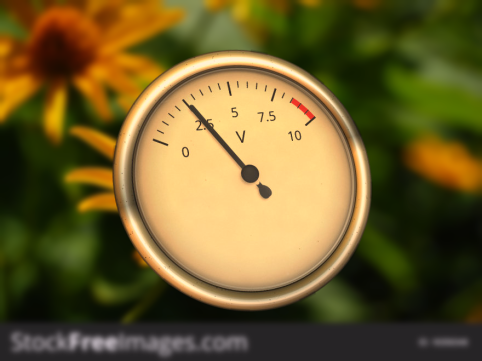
2.5 V
